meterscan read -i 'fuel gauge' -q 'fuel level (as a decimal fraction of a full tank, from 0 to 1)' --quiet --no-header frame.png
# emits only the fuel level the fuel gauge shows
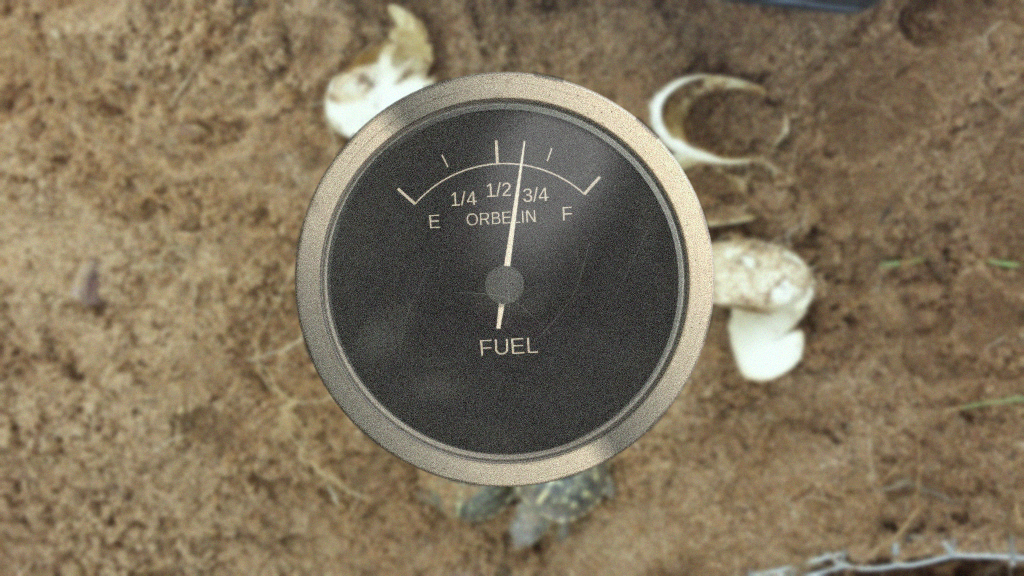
0.625
